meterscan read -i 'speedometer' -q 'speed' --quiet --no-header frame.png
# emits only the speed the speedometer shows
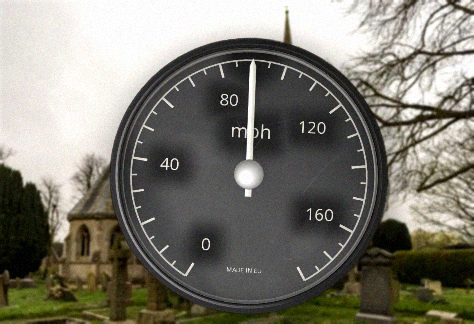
90 mph
